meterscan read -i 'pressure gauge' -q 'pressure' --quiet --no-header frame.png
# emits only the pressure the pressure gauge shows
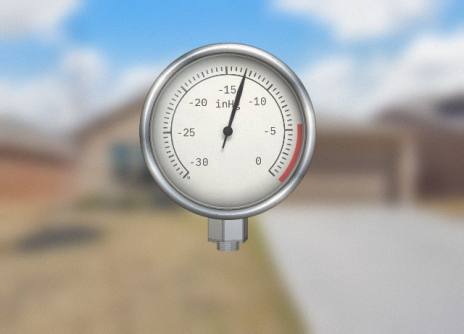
-13 inHg
